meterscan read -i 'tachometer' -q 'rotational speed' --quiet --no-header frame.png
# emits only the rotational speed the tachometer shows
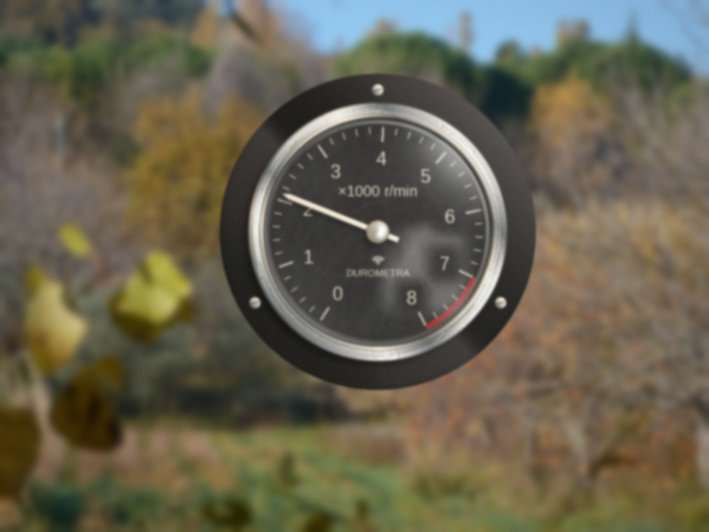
2100 rpm
